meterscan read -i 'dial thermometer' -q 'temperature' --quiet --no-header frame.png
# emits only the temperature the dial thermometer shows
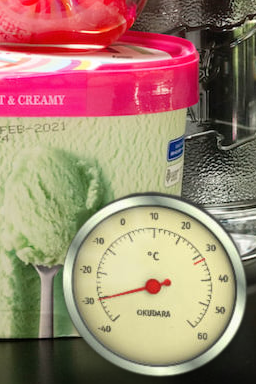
-30 °C
